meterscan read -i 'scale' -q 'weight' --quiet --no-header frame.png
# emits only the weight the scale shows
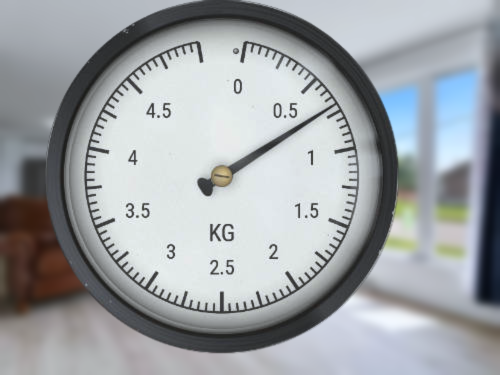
0.7 kg
